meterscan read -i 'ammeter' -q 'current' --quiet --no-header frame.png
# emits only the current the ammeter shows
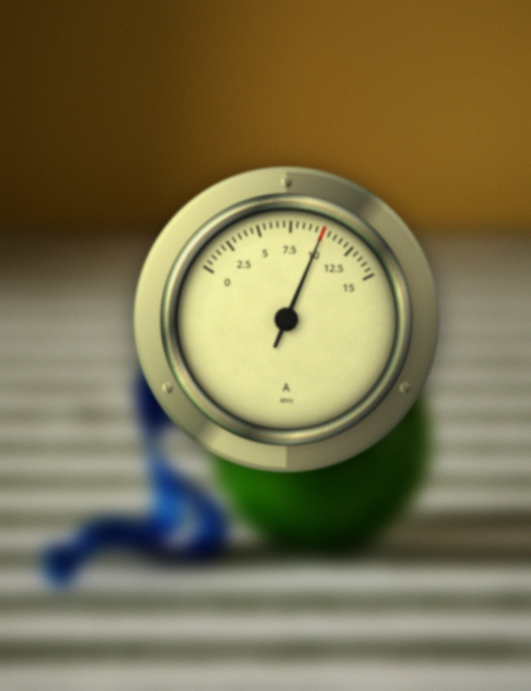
10 A
